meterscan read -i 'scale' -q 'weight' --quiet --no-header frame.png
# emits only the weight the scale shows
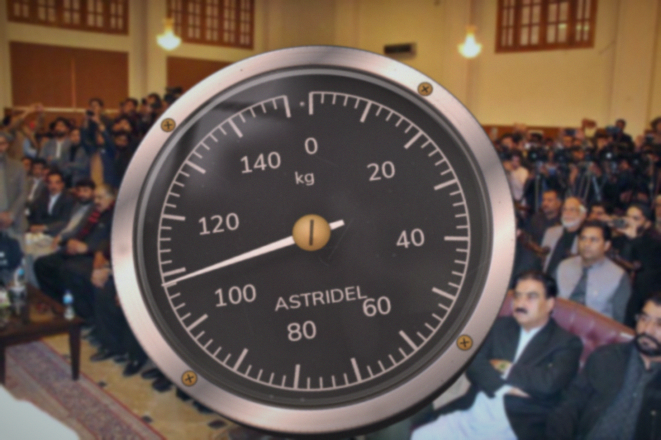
108 kg
